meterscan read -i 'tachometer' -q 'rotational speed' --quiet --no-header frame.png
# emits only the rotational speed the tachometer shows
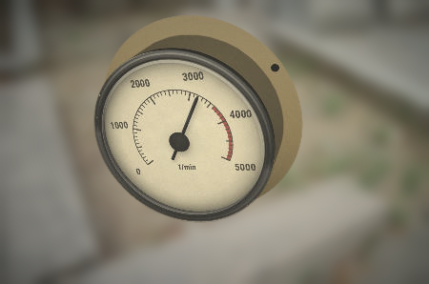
3200 rpm
